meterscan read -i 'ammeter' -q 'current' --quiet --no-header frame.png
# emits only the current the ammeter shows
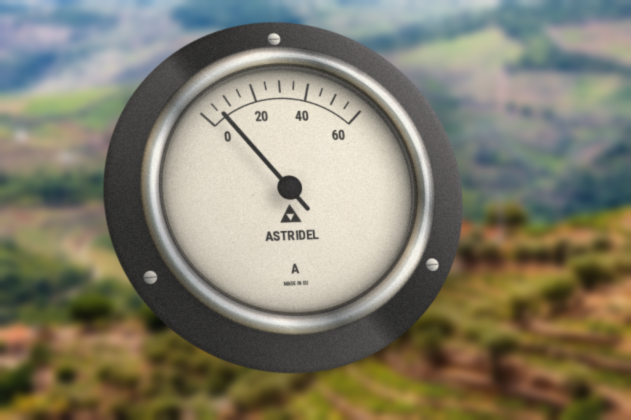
5 A
